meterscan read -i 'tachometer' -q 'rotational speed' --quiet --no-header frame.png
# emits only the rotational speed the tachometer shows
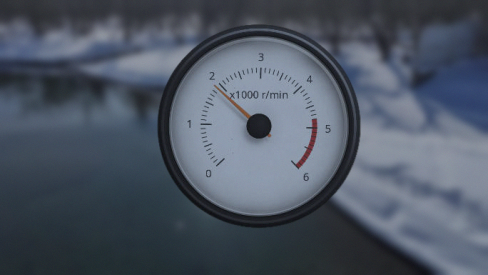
1900 rpm
